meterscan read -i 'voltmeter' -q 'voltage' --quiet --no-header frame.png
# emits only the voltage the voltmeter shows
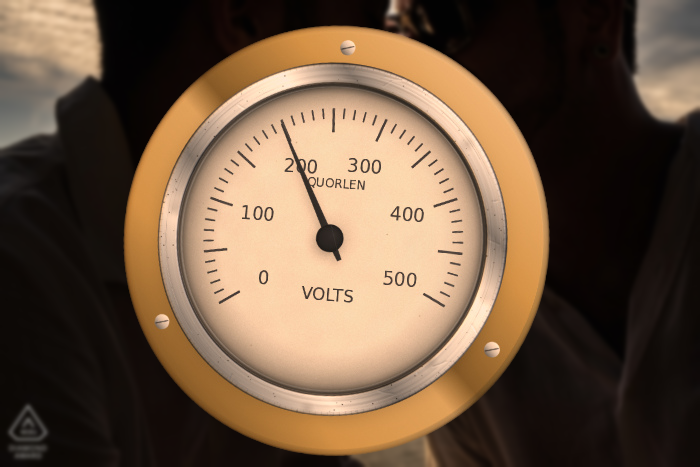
200 V
